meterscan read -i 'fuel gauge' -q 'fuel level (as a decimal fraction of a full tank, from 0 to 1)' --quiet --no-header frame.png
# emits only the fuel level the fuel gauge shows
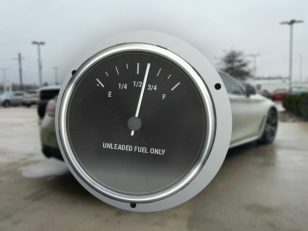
0.625
